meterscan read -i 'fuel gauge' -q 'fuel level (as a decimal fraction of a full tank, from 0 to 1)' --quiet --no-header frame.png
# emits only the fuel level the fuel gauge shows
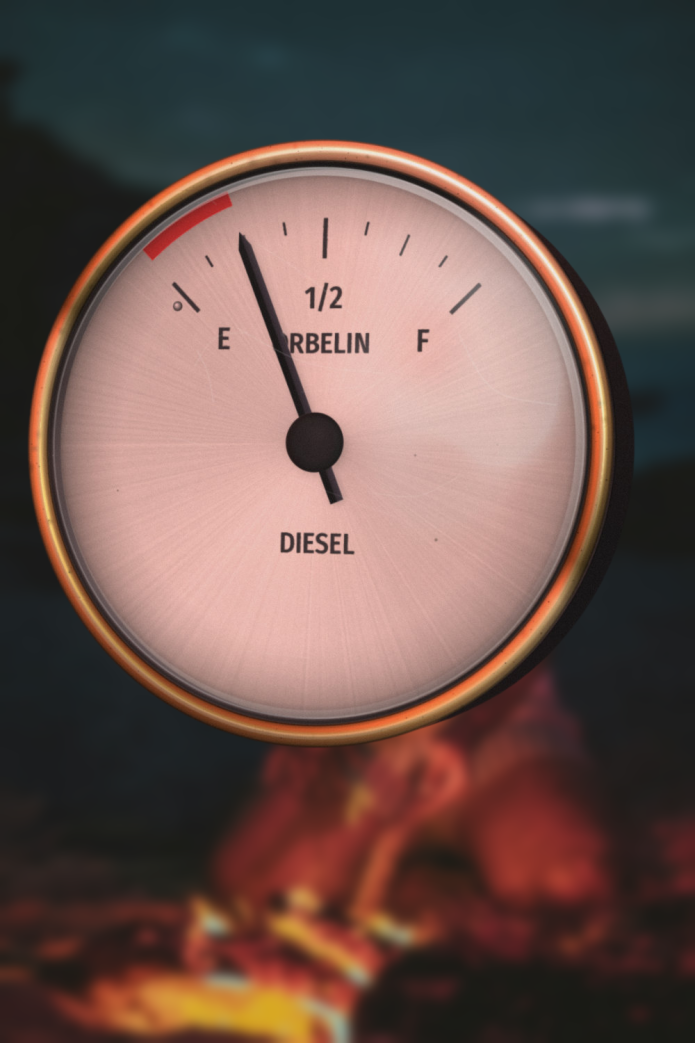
0.25
